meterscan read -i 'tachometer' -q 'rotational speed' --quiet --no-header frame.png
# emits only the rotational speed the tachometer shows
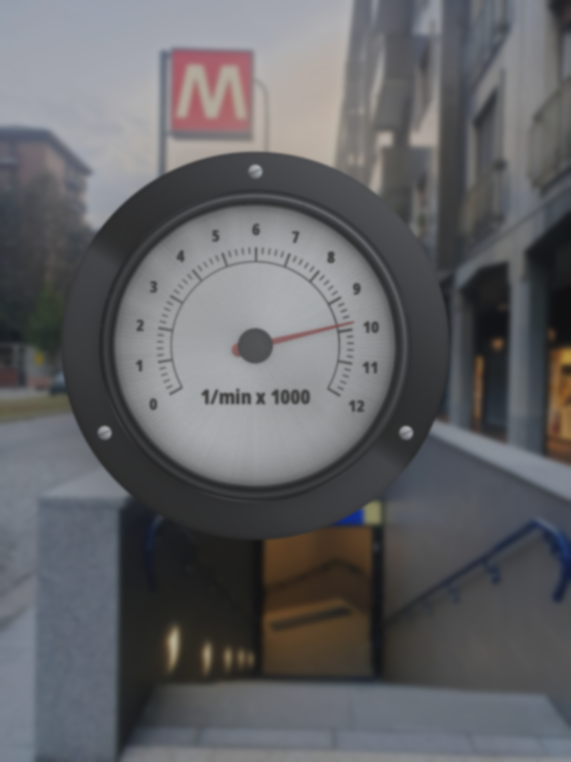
9800 rpm
